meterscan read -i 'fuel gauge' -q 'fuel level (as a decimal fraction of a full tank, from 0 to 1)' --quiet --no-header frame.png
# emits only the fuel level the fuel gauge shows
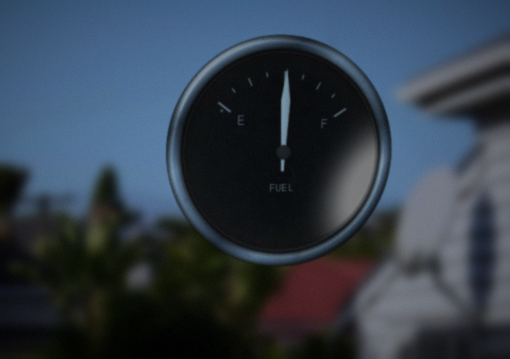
0.5
